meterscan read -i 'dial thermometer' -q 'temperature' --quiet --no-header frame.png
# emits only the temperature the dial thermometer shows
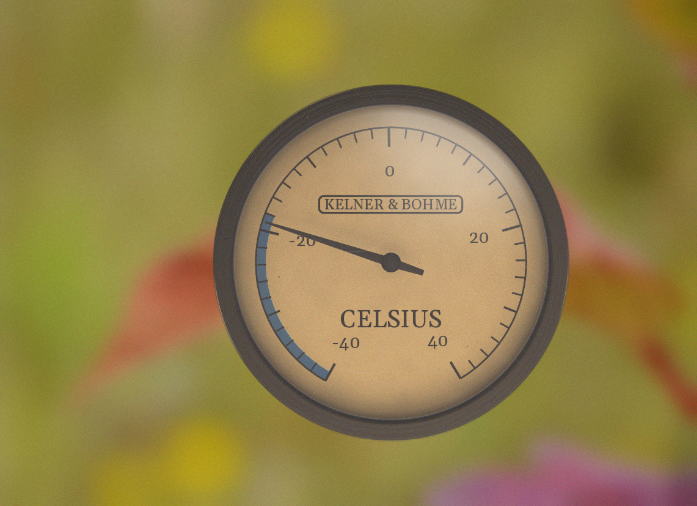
-19 °C
